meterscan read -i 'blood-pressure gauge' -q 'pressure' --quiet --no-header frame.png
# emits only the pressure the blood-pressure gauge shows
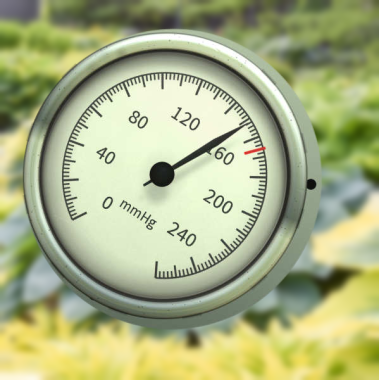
152 mmHg
